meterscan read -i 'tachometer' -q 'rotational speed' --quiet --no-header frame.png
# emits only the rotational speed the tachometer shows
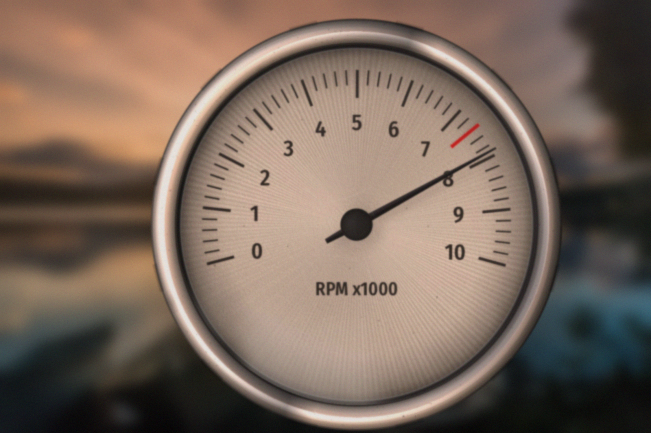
7900 rpm
